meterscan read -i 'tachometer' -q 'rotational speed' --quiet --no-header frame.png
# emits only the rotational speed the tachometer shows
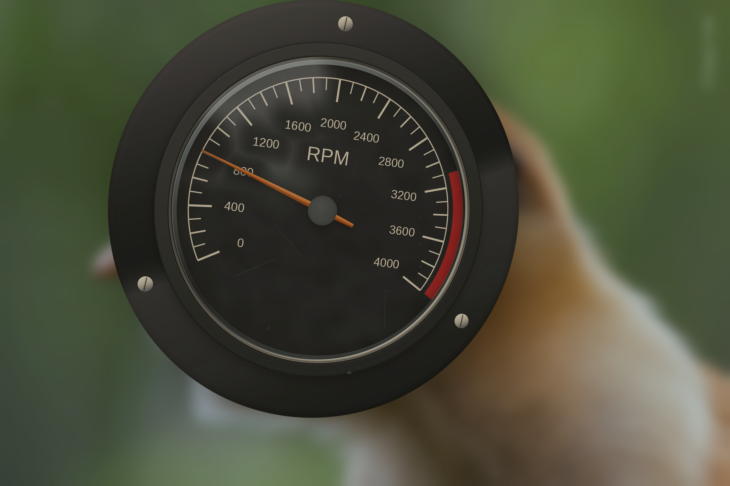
800 rpm
